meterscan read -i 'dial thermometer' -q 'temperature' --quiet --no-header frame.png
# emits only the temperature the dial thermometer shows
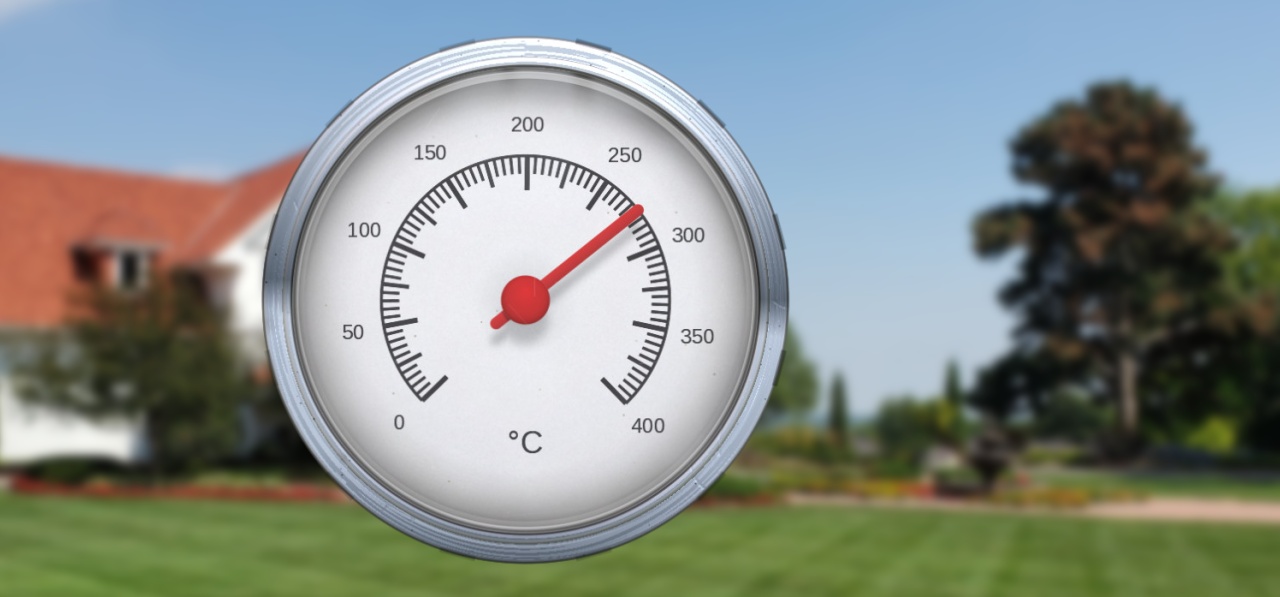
275 °C
